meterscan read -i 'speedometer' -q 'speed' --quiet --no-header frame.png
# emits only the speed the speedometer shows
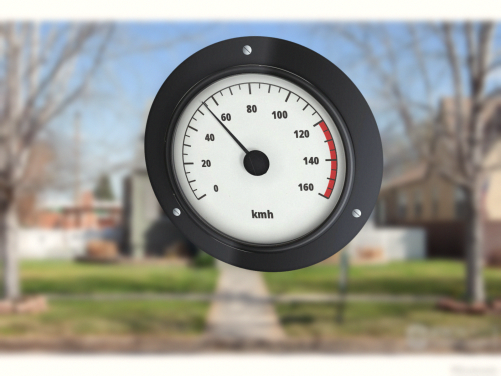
55 km/h
